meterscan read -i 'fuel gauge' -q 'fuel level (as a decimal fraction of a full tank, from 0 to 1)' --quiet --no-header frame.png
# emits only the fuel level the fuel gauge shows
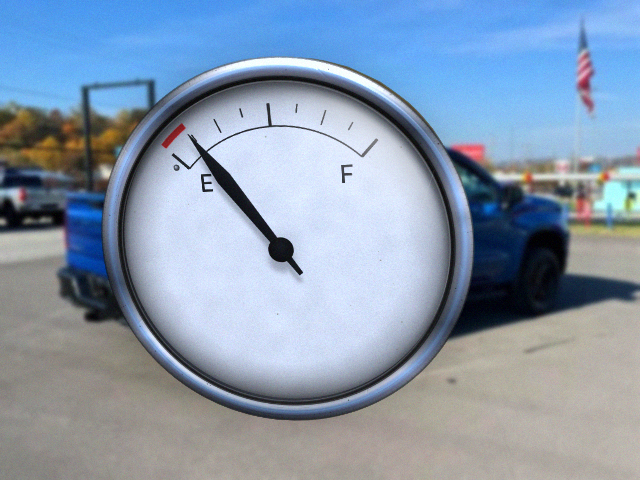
0.125
